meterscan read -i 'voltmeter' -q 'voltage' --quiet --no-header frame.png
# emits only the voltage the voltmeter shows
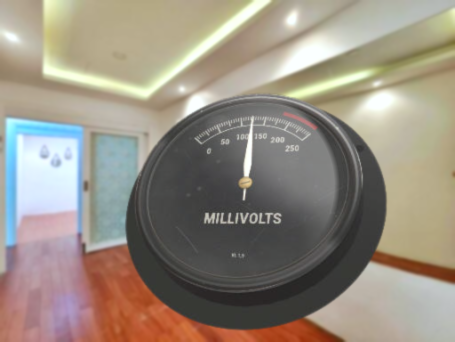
125 mV
